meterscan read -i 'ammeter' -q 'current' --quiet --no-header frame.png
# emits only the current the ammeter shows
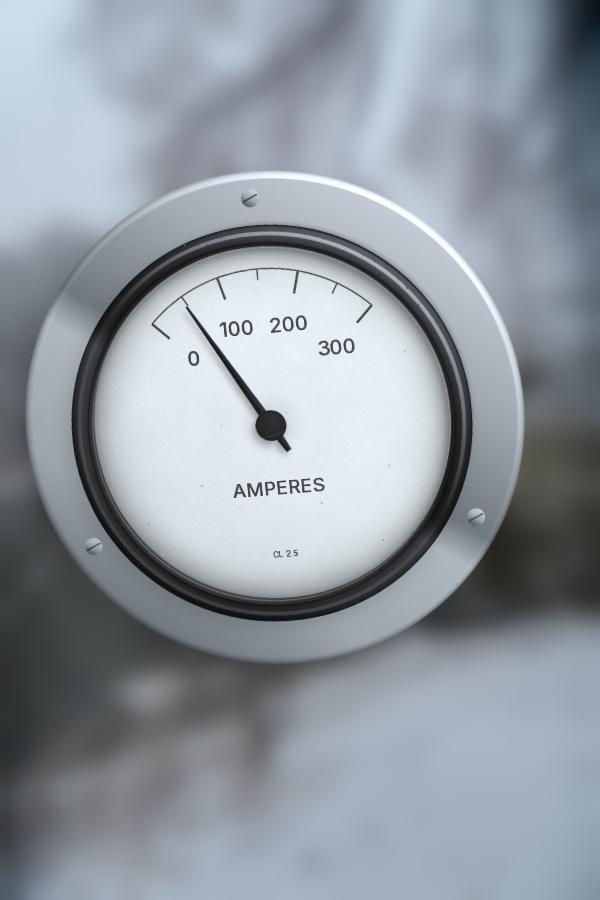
50 A
